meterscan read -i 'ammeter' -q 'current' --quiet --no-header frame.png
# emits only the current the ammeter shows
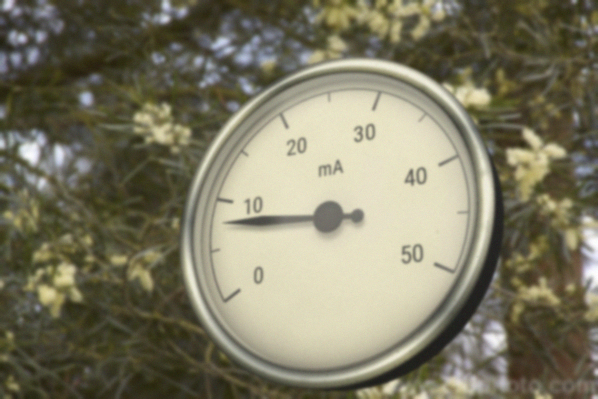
7.5 mA
